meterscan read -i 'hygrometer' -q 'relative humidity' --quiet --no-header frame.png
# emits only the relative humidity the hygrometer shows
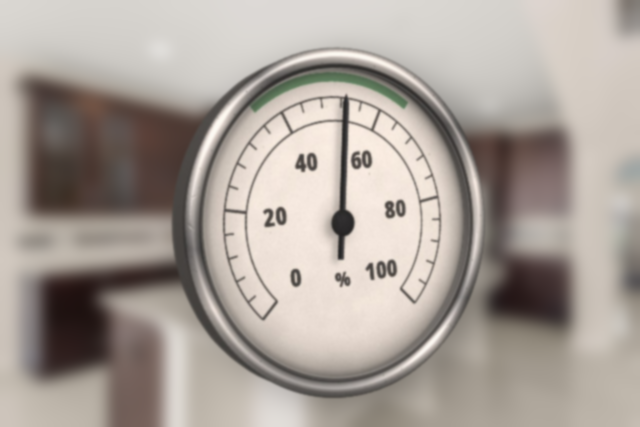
52 %
